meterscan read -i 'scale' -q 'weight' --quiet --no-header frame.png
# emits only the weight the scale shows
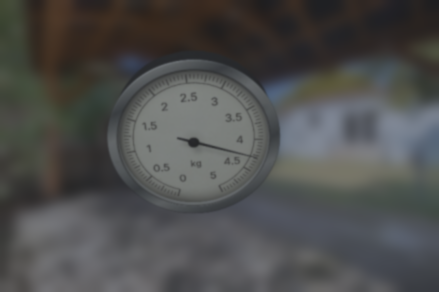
4.25 kg
